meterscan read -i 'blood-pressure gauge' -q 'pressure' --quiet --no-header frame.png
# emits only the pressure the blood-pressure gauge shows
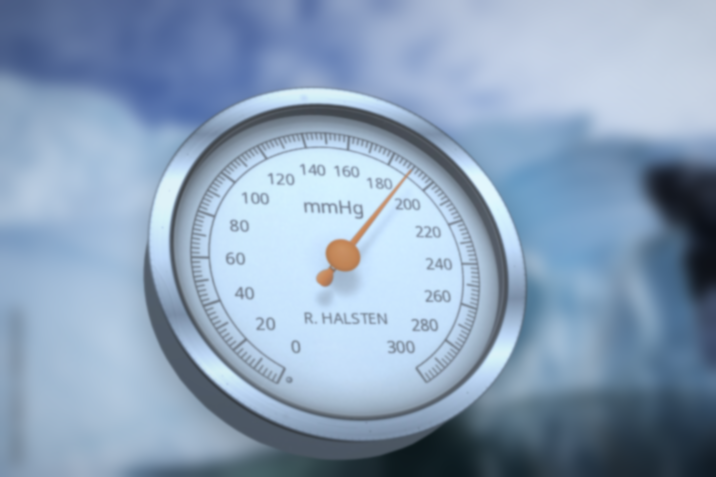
190 mmHg
